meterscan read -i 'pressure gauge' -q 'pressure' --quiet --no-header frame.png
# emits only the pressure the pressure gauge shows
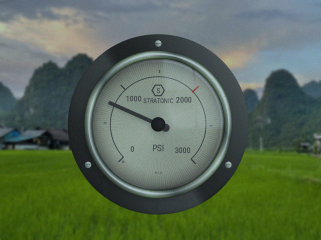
750 psi
